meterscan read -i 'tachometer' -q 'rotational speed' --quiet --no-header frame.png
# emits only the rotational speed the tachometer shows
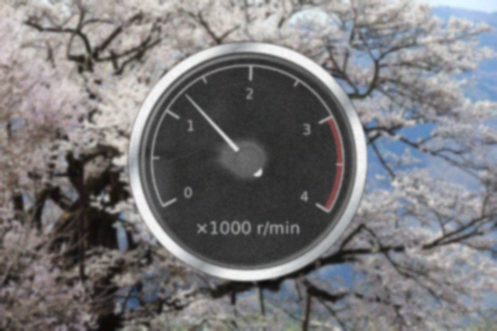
1250 rpm
